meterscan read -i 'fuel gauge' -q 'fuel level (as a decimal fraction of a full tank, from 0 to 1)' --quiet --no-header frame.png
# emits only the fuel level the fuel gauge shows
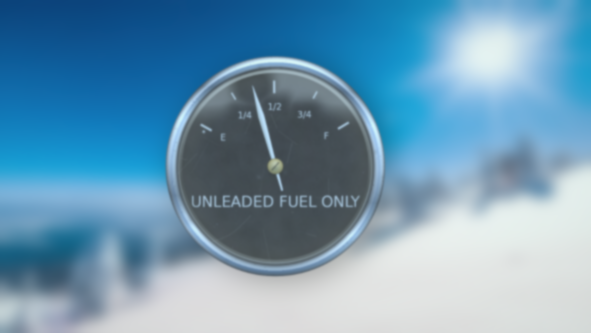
0.375
